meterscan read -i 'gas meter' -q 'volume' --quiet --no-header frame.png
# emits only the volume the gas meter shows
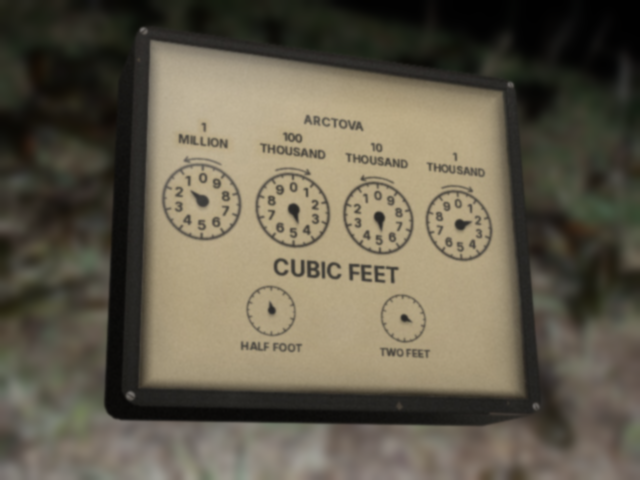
145200 ft³
